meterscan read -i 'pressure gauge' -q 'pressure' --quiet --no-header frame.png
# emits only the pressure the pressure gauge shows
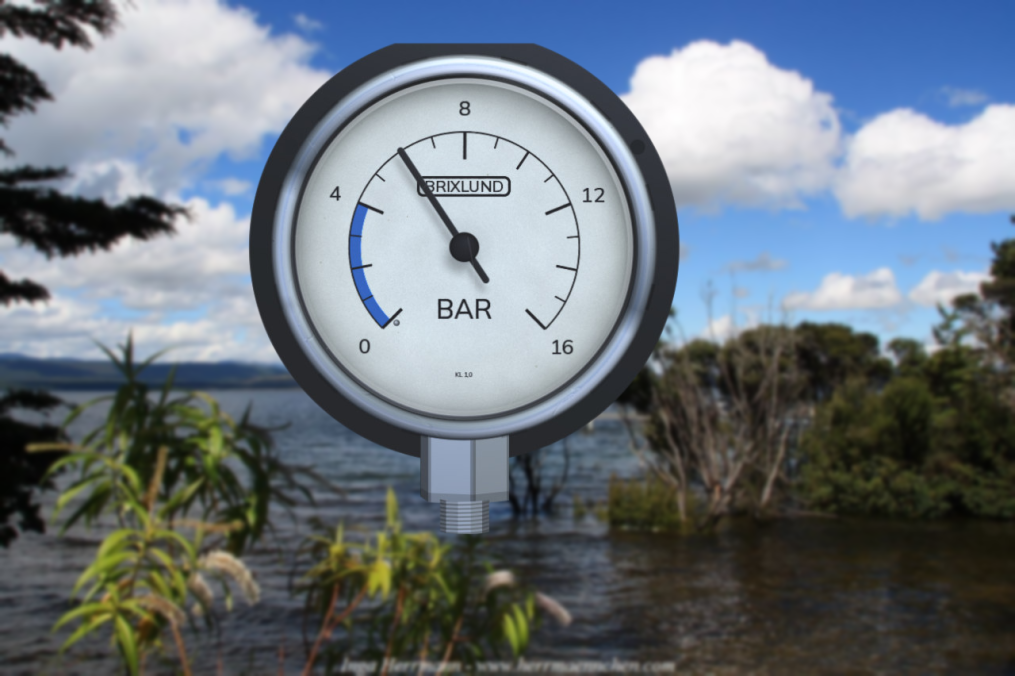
6 bar
